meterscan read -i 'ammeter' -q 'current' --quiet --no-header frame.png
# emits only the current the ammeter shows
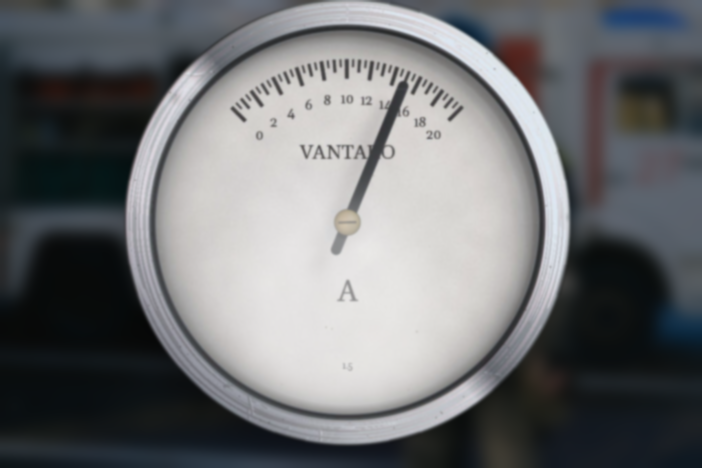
15 A
